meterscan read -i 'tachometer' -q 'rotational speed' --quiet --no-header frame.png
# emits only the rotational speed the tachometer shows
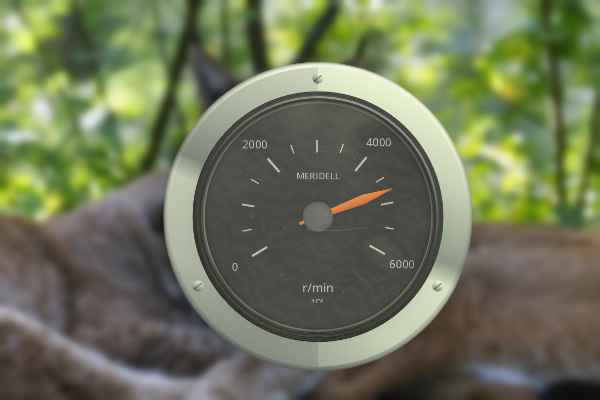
4750 rpm
